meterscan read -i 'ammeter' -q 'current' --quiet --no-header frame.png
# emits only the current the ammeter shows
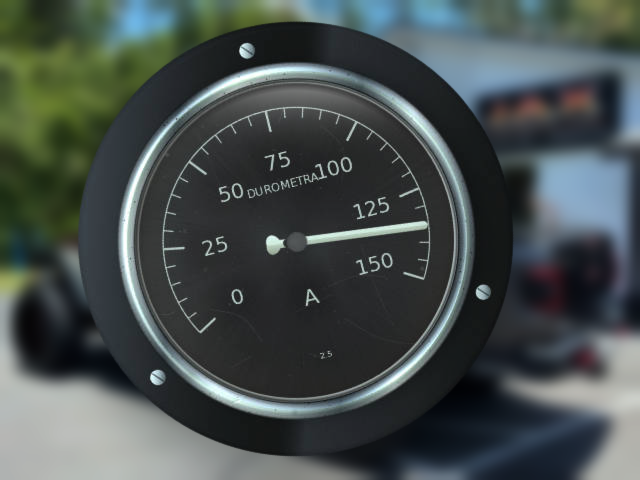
135 A
